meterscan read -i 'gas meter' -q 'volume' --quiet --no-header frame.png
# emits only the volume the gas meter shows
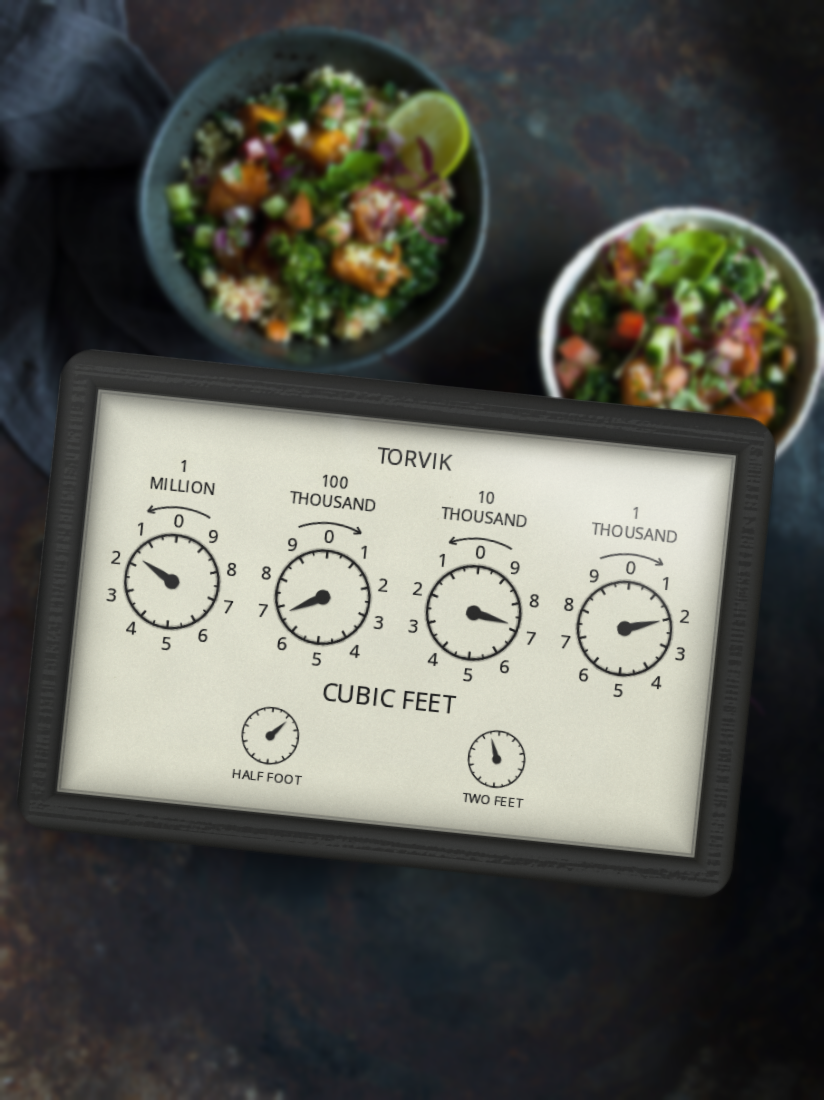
167200 ft³
